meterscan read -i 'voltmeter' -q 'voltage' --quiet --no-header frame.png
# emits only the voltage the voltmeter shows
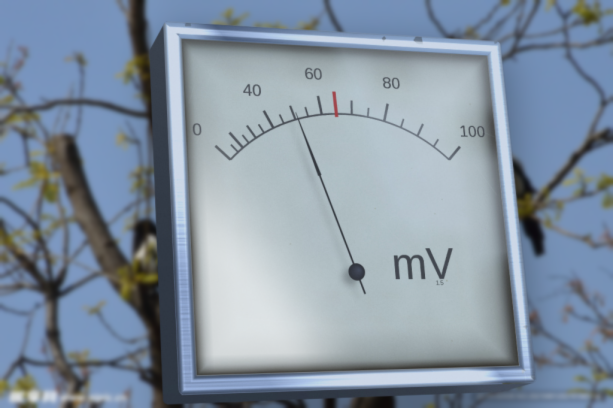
50 mV
